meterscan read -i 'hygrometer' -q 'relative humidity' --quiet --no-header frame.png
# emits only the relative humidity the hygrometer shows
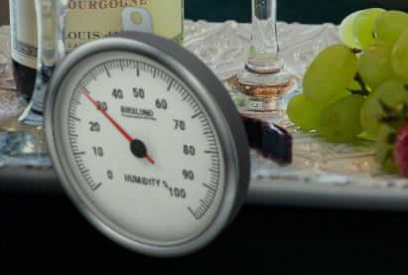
30 %
